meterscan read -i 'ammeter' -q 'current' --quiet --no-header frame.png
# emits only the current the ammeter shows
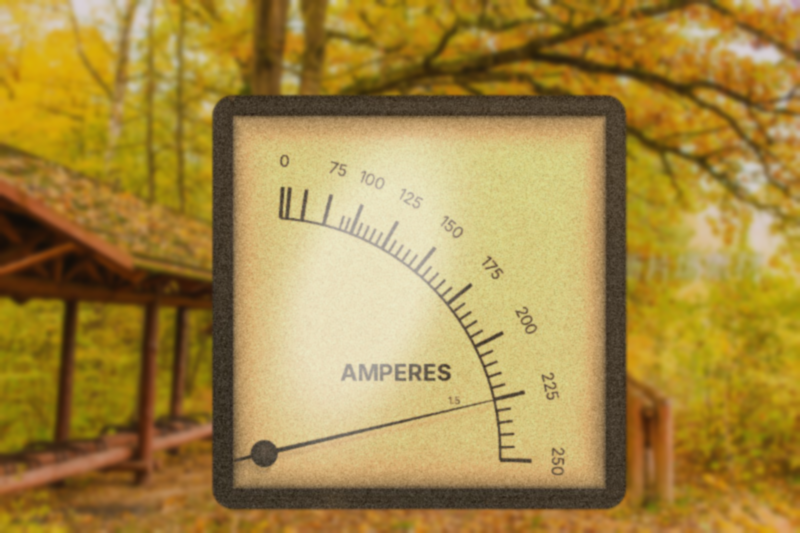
225 A
